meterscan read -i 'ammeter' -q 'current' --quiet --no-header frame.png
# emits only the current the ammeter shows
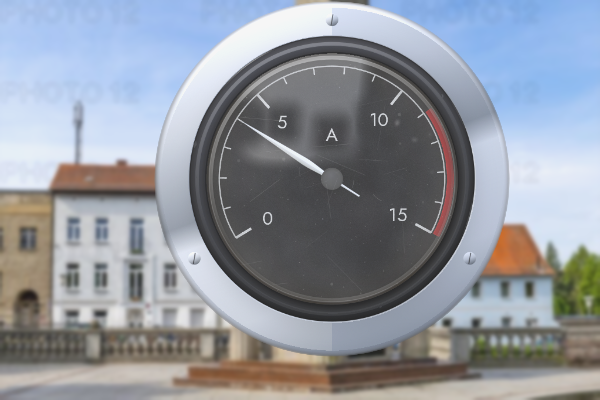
4 A
